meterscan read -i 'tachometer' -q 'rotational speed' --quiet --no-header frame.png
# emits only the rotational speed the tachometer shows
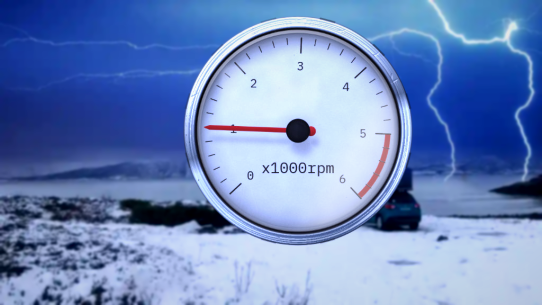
1000 rpm
